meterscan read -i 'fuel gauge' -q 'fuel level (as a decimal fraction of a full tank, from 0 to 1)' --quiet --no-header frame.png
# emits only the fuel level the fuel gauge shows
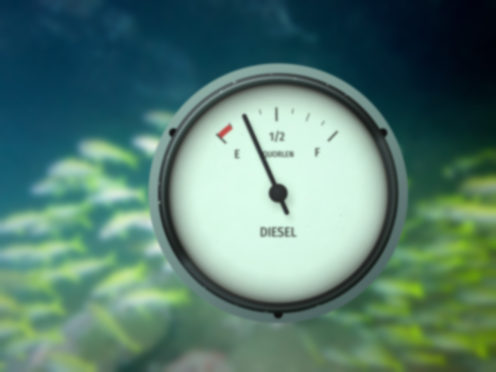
0.25
